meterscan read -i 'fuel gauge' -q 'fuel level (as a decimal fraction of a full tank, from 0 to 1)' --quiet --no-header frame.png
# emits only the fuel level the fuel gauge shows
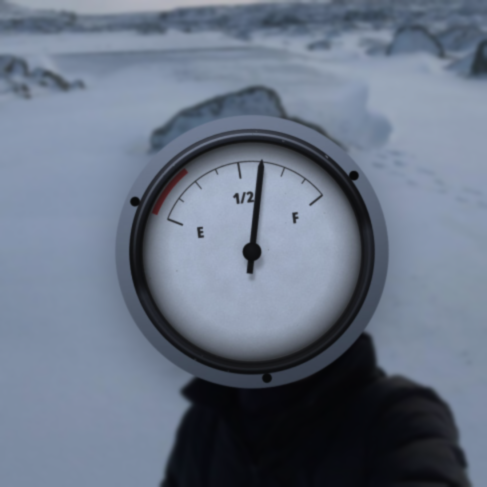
0.625
